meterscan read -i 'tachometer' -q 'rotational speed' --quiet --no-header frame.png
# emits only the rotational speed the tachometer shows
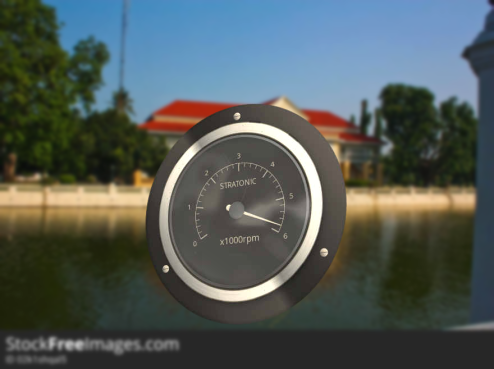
5800 rpm
